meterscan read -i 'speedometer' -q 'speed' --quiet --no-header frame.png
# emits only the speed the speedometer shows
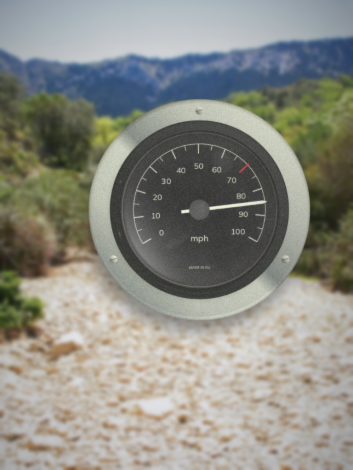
85 mph
